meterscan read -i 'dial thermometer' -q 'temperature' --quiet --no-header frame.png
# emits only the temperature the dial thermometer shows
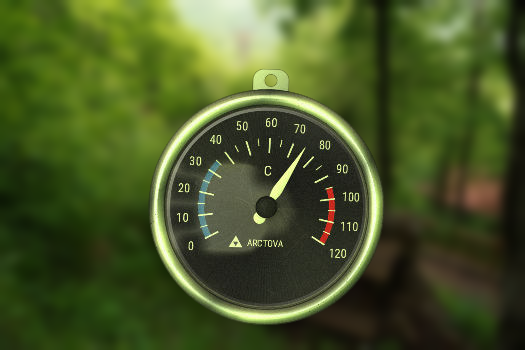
75 °C
